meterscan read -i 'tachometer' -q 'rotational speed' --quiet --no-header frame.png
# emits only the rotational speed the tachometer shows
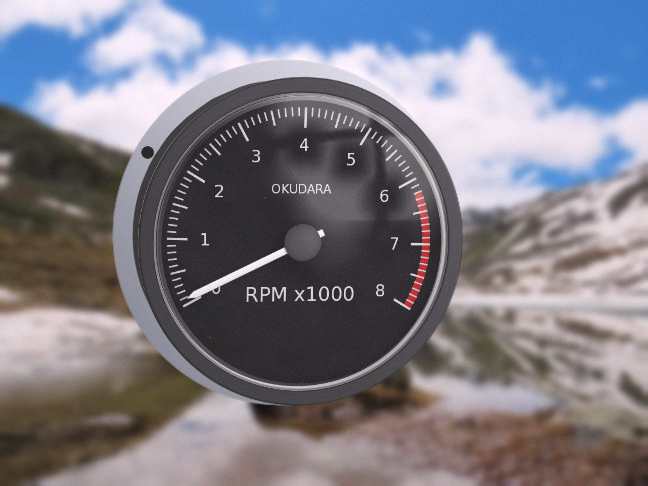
100 rpm
